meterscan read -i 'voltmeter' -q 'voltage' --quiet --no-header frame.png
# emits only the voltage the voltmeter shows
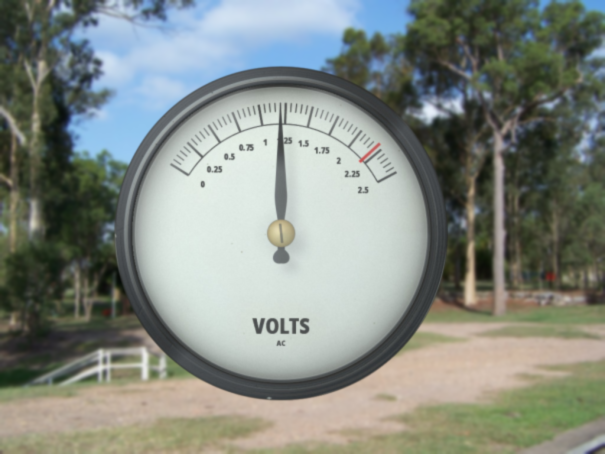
1.2 V
